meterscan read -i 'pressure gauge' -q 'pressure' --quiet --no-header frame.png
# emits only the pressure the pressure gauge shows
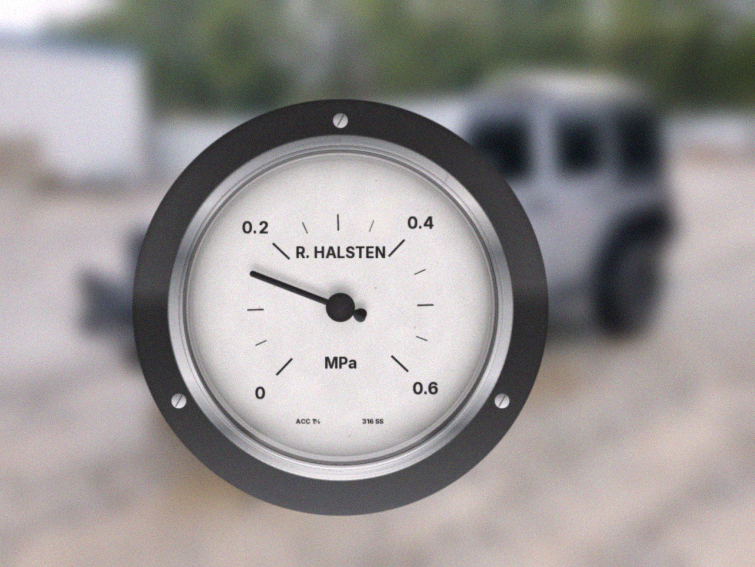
0.15 MPa
